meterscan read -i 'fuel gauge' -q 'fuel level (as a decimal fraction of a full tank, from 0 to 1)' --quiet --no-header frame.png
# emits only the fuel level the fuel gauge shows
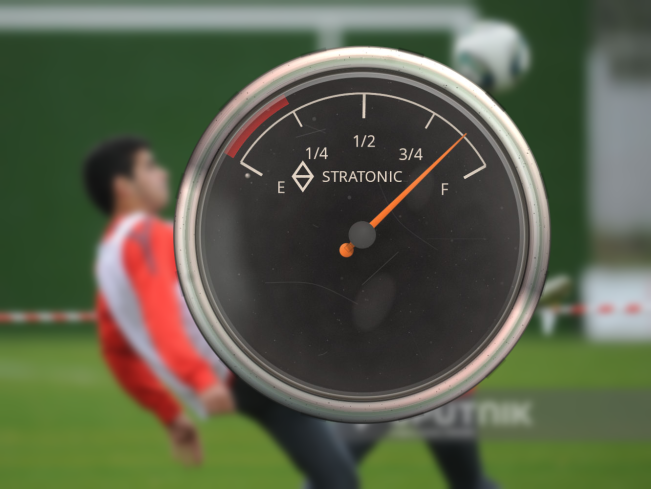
0.875
